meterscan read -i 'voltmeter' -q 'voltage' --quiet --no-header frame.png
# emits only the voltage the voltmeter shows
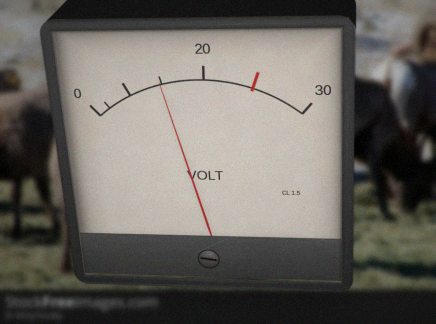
15 V
